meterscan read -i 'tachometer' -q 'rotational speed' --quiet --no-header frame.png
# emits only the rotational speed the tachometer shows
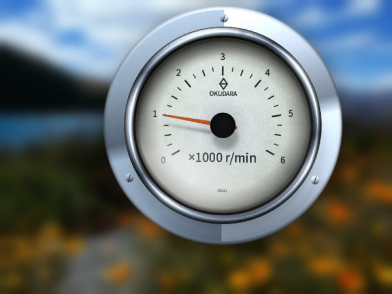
1000 rpm
